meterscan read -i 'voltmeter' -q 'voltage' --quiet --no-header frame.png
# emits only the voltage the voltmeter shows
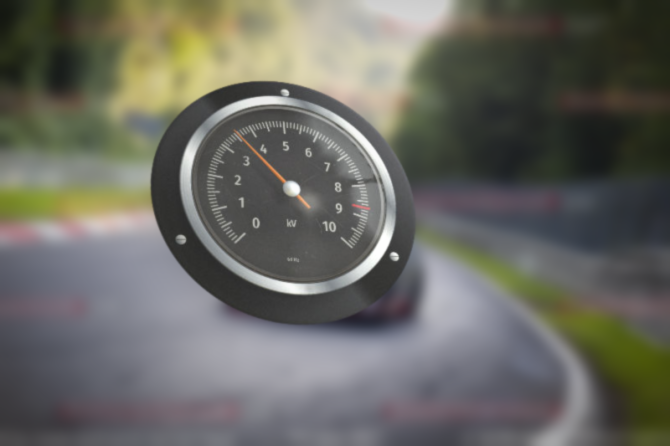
3.5 kV
